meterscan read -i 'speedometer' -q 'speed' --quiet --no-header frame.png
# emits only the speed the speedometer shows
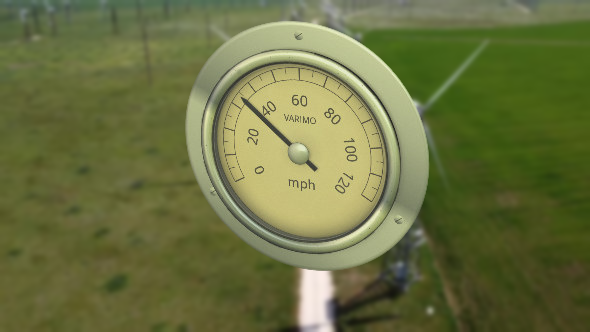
35 mph
